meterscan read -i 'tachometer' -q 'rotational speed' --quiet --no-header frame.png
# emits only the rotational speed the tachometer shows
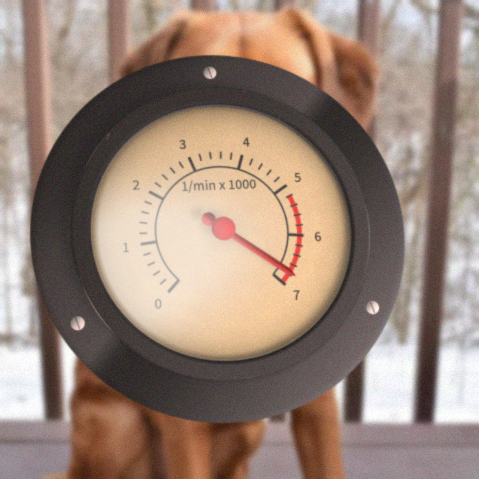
6800 rpm
